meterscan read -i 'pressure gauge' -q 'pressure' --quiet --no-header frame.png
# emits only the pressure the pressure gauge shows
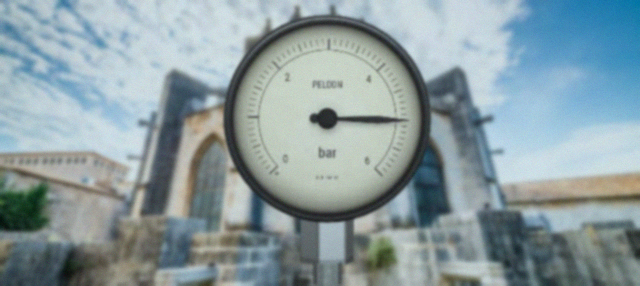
5 bar
